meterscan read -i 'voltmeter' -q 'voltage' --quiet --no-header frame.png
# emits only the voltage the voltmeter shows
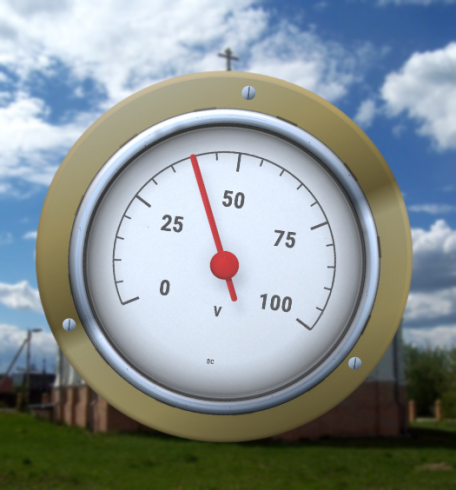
40 V
